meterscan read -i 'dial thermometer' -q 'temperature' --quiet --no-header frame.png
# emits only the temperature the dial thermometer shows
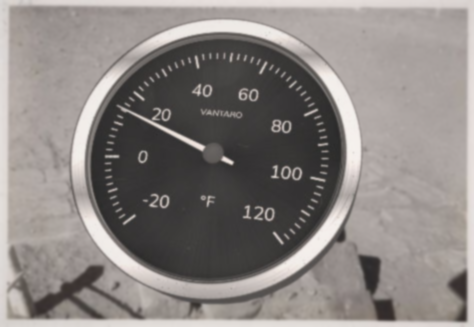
14 °F
